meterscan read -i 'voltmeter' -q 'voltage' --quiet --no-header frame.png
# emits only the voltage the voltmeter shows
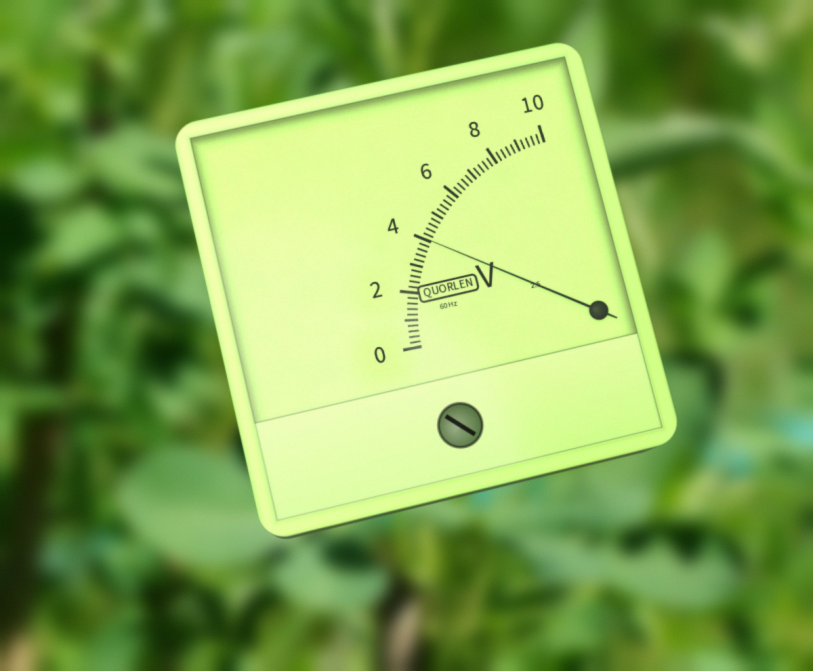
4 V
